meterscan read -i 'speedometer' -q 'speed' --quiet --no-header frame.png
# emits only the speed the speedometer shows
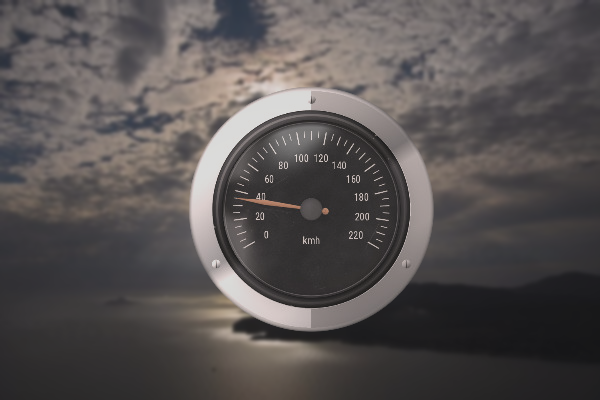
35 km/h
